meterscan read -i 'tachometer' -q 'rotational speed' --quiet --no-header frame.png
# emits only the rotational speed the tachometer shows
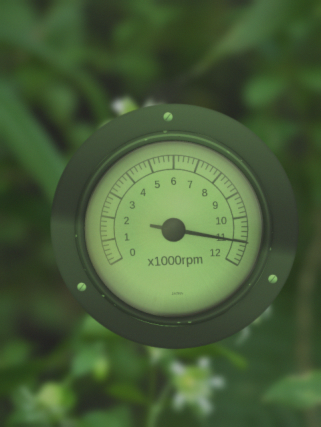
11000 rpm
